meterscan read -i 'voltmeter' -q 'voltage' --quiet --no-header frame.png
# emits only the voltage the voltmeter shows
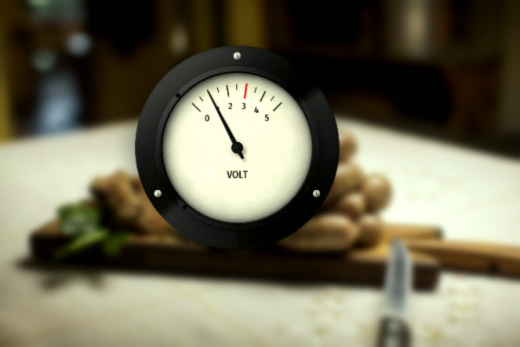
1 V
